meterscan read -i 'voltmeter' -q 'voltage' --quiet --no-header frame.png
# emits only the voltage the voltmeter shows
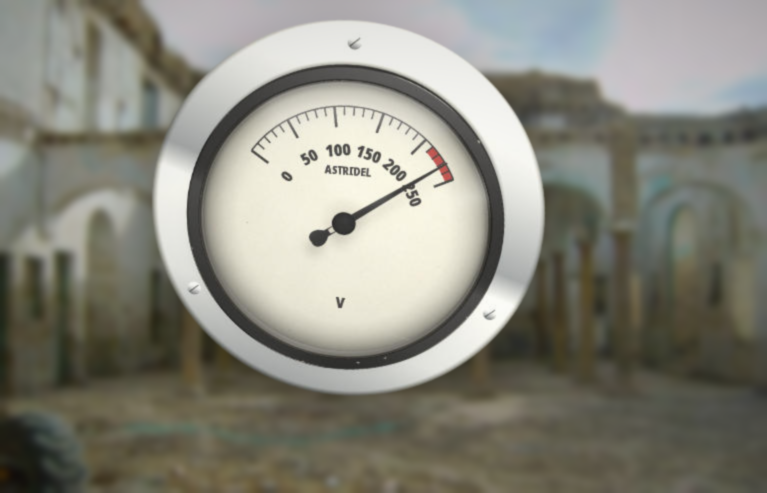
230 V
